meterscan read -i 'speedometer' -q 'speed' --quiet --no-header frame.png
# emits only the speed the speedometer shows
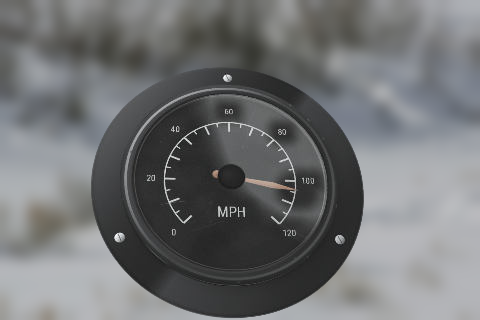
105 mph
